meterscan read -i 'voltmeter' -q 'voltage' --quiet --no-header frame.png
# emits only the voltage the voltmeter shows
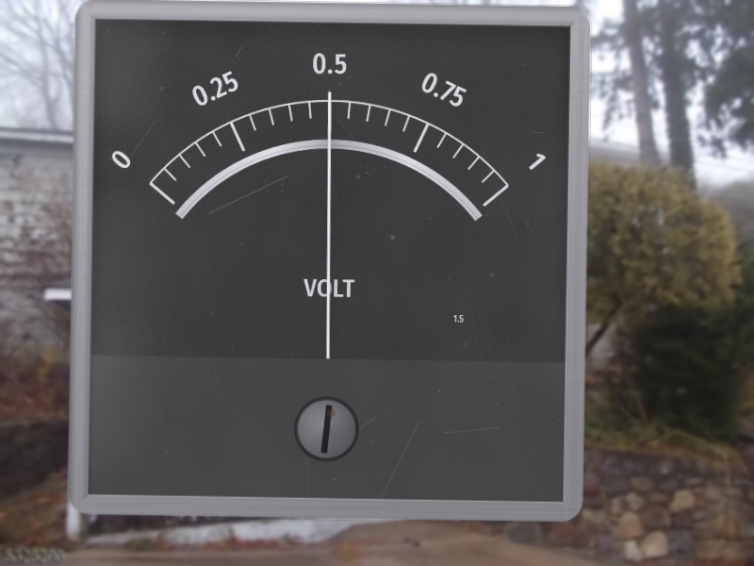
0.5 V
